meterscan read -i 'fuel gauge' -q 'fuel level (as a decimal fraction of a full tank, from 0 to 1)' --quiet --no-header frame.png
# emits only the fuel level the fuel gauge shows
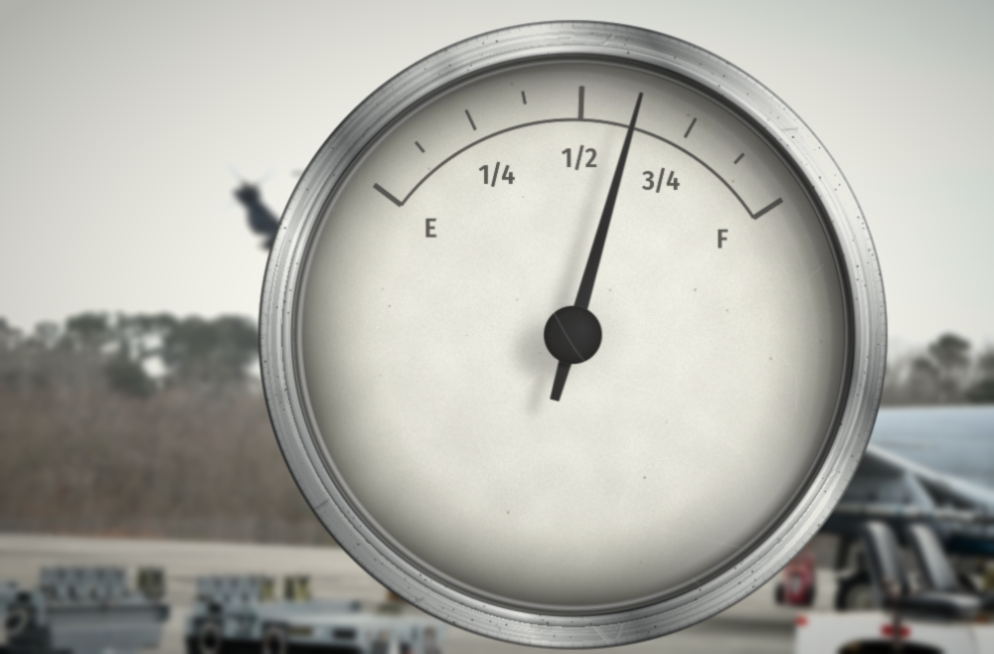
0.625
